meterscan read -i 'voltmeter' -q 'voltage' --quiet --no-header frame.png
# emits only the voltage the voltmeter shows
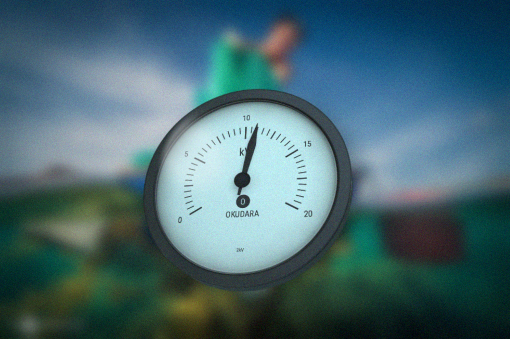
11 kV
